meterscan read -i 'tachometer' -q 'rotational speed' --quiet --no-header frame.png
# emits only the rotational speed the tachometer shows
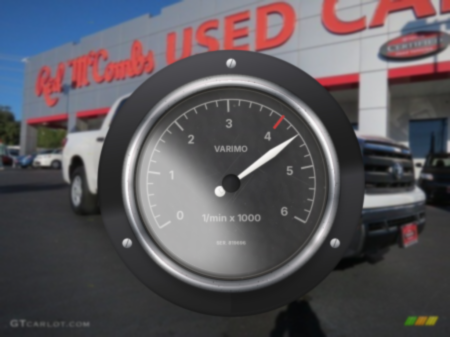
4400 rpm
